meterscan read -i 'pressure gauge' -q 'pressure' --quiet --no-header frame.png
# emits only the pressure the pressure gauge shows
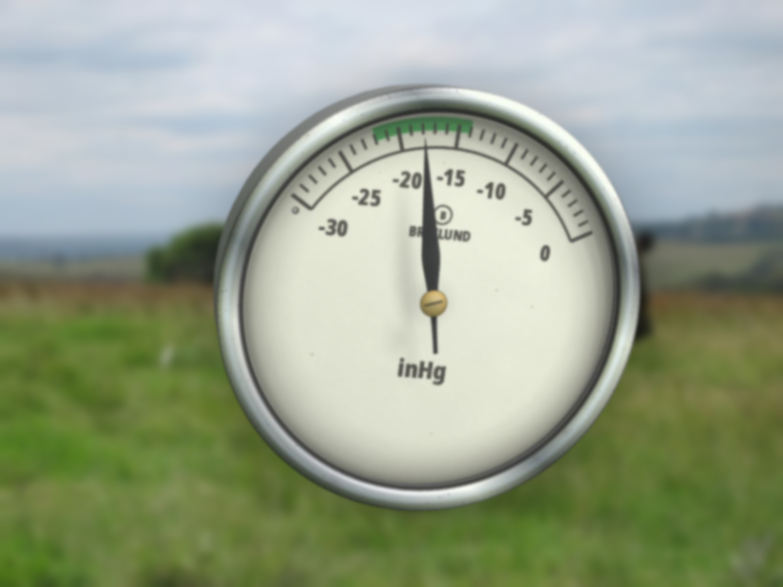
-18 inHg
